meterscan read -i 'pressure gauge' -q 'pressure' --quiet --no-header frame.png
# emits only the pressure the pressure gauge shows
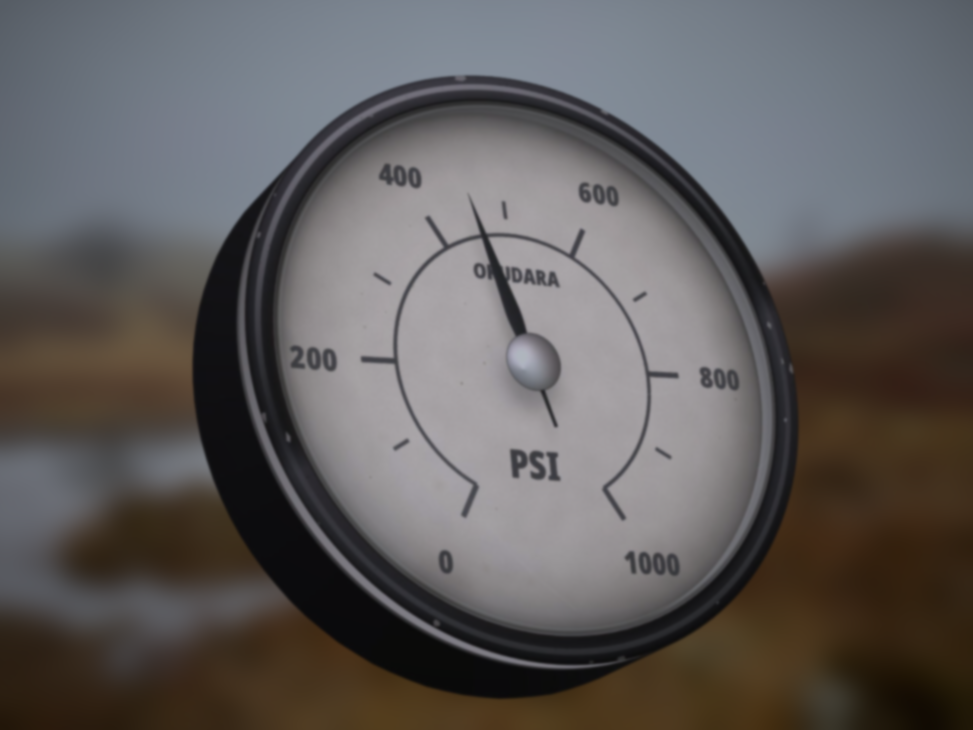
450 psi
